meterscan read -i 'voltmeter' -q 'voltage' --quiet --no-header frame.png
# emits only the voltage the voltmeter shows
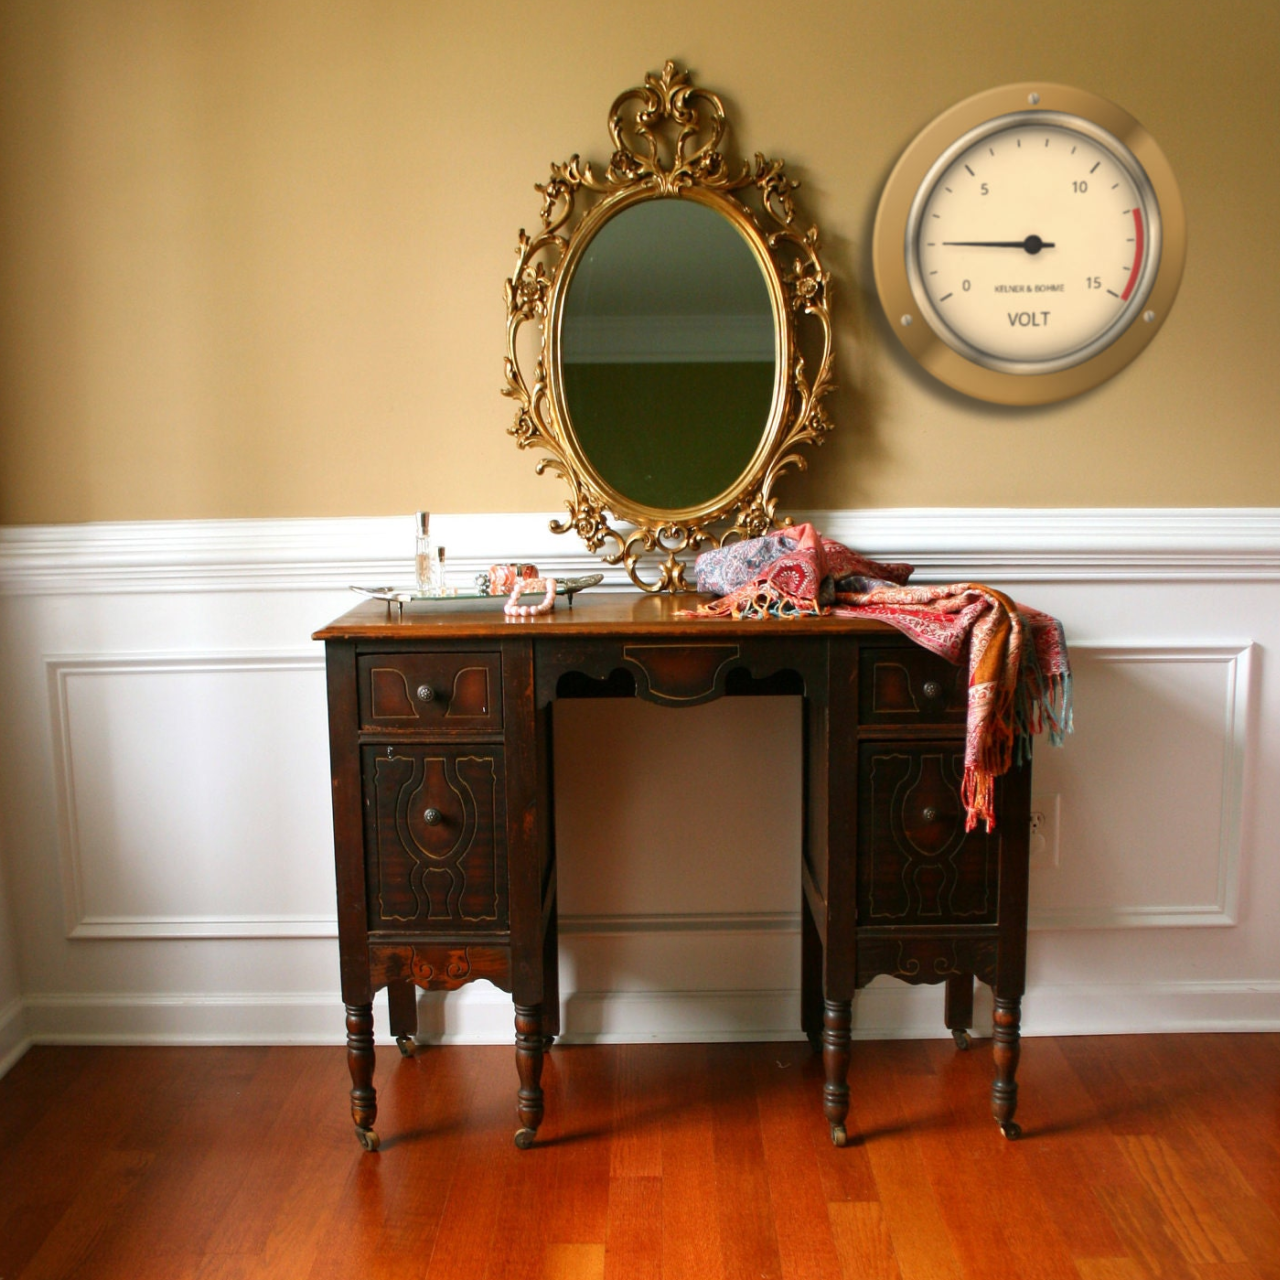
2 V
